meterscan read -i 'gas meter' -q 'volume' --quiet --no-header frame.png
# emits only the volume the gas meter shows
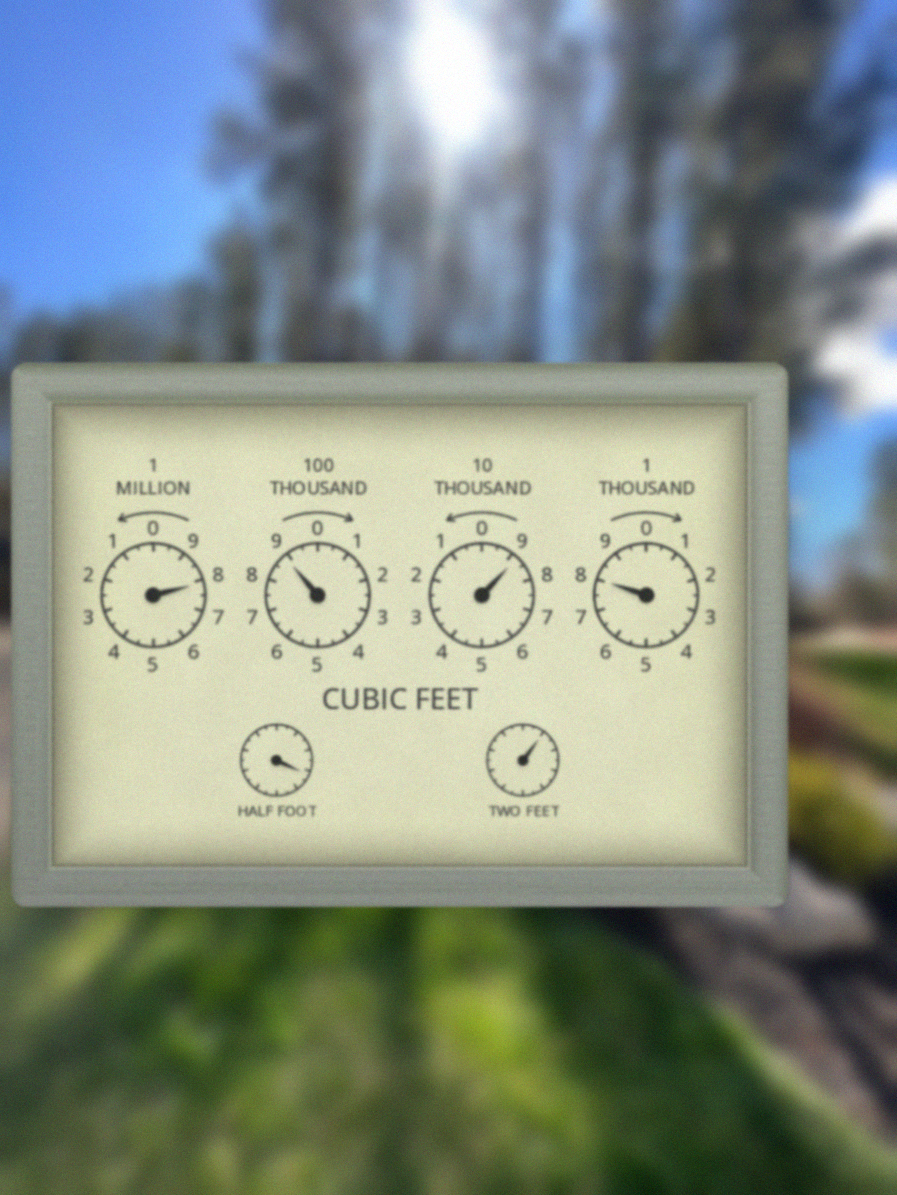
788800 ft³
